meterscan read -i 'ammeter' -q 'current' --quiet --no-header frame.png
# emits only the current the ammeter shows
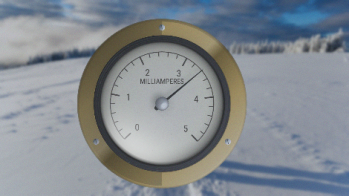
3.4 mA
